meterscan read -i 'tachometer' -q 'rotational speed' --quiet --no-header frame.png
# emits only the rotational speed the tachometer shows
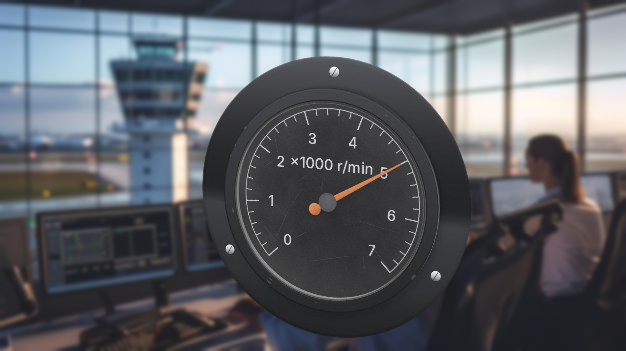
5000 rpm
